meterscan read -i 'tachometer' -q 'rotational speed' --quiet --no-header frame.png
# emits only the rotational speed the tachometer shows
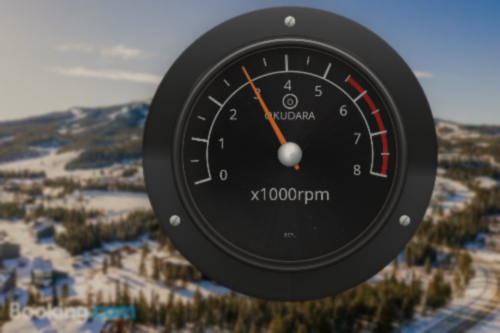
3000 rpm
